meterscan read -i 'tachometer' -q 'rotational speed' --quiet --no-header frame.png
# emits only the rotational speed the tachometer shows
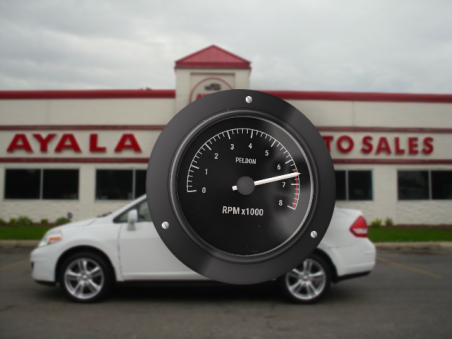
6600 rpm
